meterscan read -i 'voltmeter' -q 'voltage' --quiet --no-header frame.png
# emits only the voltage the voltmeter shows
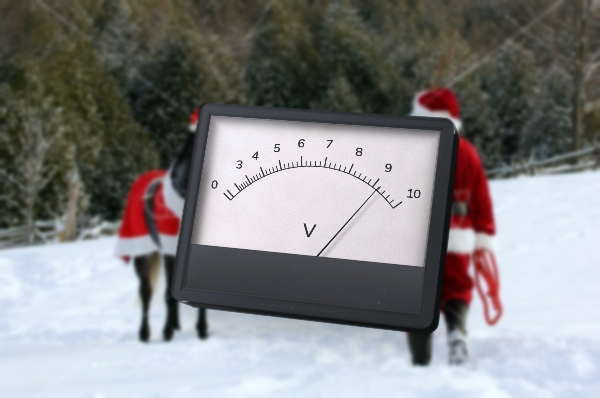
9.2 V
